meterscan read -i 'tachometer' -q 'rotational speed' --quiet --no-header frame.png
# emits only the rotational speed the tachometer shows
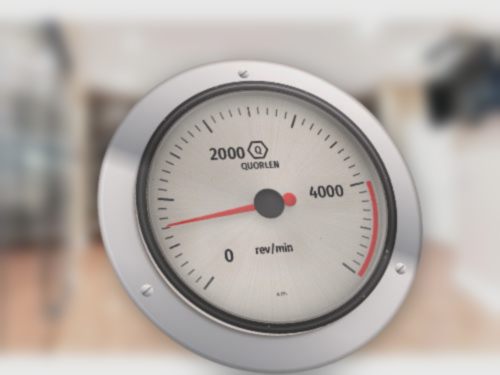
700 rpm
